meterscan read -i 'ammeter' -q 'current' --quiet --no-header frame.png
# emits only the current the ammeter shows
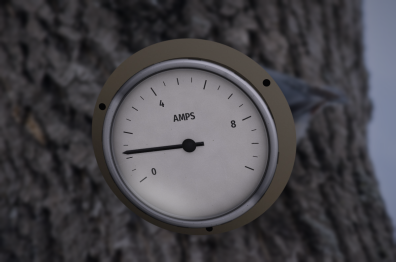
1.25 A
